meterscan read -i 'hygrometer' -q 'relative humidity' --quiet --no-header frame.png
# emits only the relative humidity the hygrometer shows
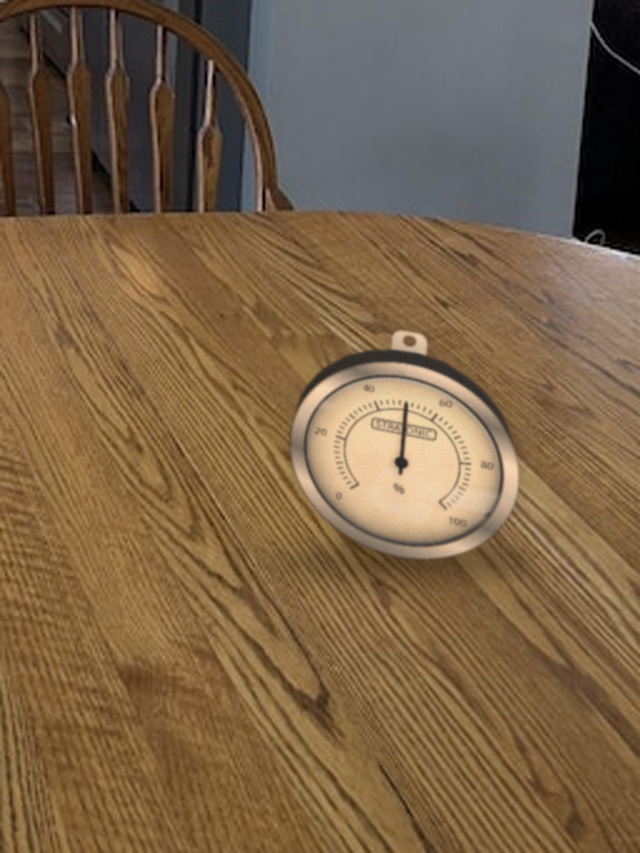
50 %
